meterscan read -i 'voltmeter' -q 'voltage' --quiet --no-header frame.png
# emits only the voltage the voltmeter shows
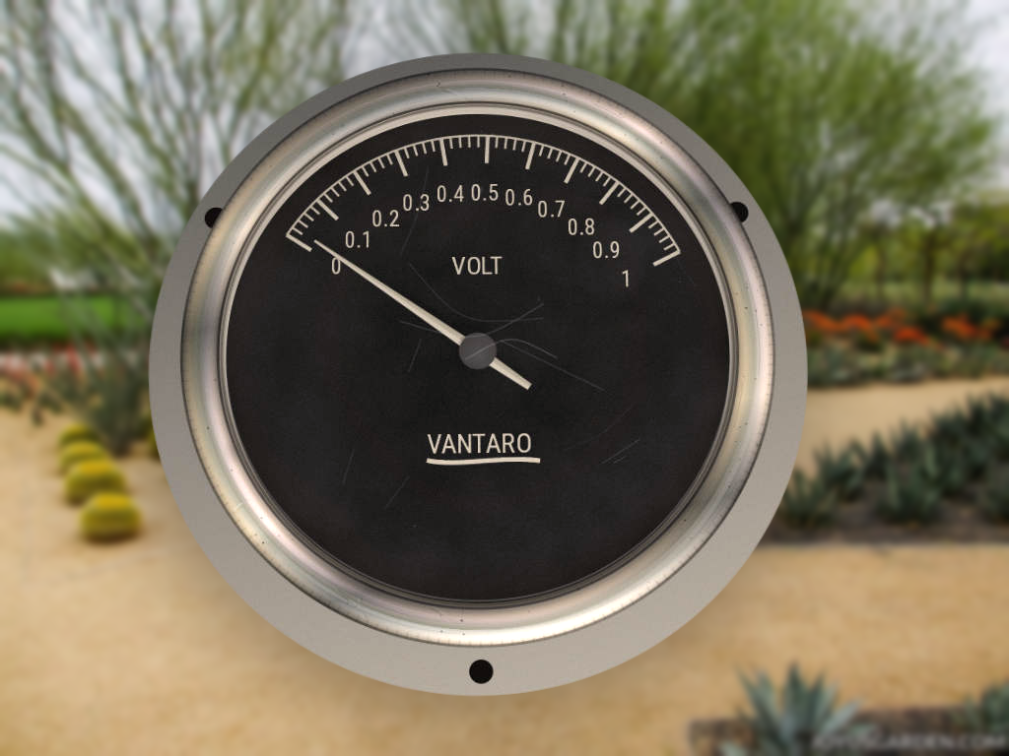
0.02 V
